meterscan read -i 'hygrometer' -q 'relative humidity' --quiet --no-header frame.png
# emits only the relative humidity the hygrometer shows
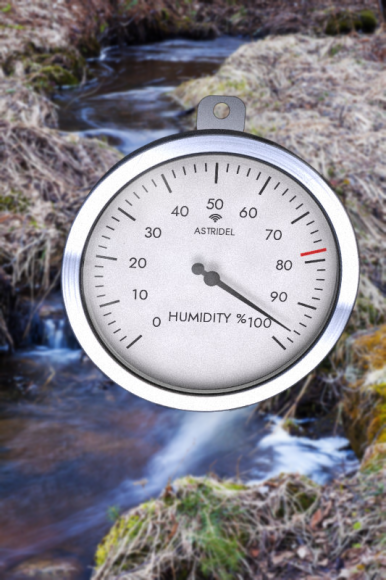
96 %
